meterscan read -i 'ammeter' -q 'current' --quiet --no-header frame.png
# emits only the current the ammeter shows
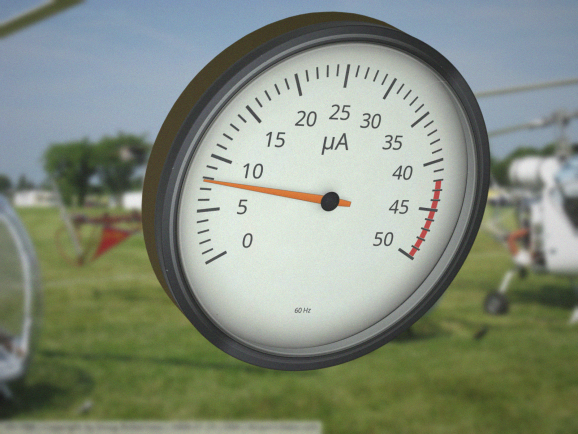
8 µA
